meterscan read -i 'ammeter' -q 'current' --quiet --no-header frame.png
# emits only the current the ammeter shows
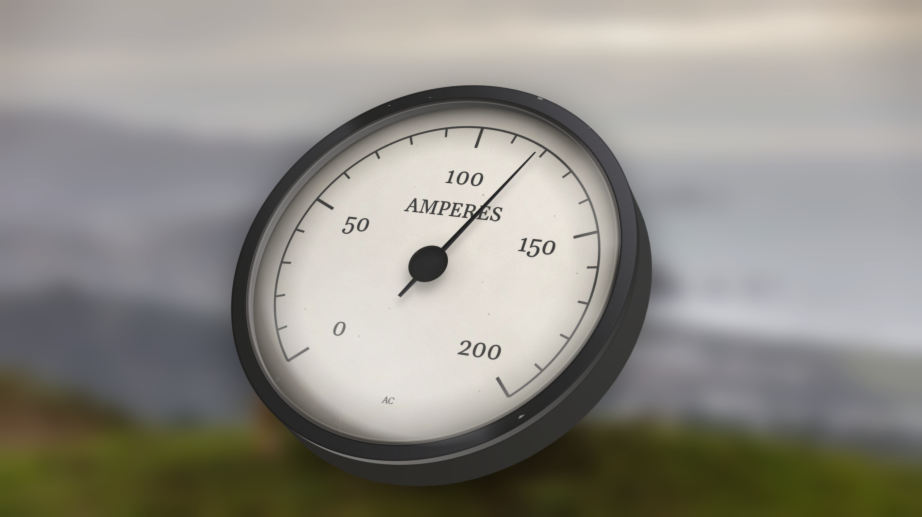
120 A
